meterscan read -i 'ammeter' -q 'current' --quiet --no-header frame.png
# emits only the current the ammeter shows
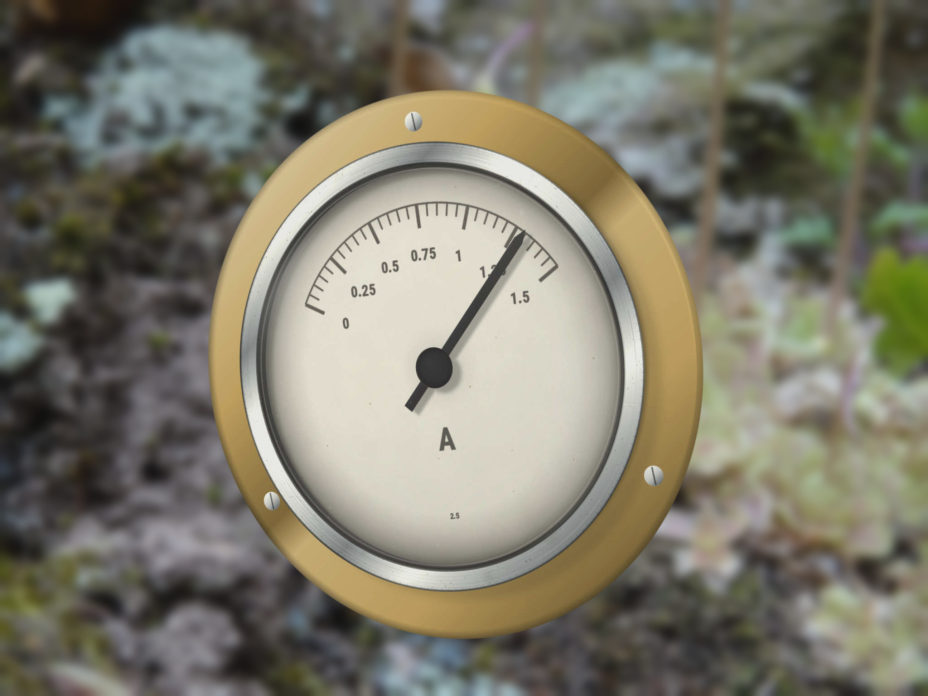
1.3 A
